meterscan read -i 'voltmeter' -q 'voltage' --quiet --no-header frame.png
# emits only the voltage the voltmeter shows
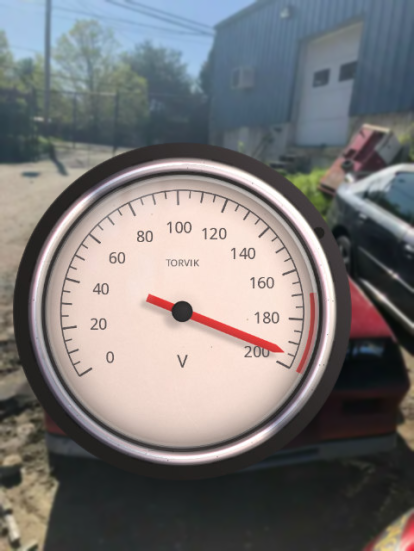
195 V
